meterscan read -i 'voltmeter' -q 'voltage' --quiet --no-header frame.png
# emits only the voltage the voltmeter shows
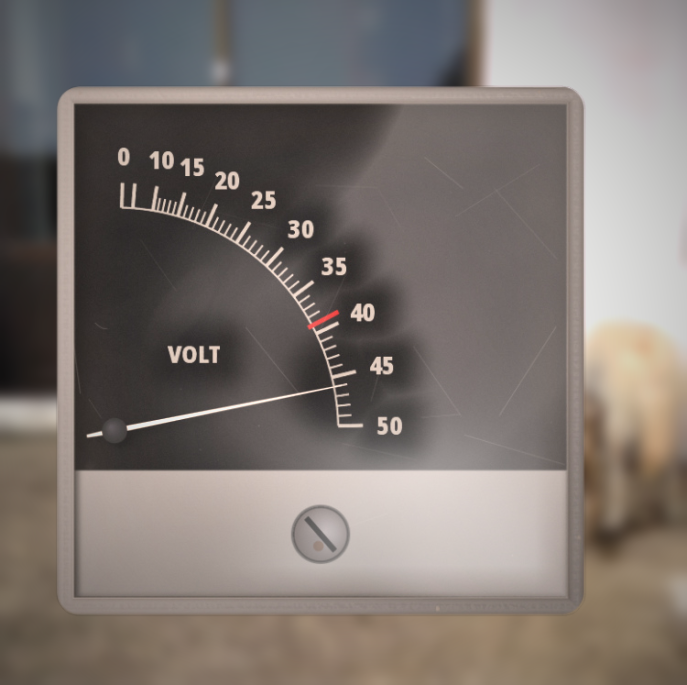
46 V
